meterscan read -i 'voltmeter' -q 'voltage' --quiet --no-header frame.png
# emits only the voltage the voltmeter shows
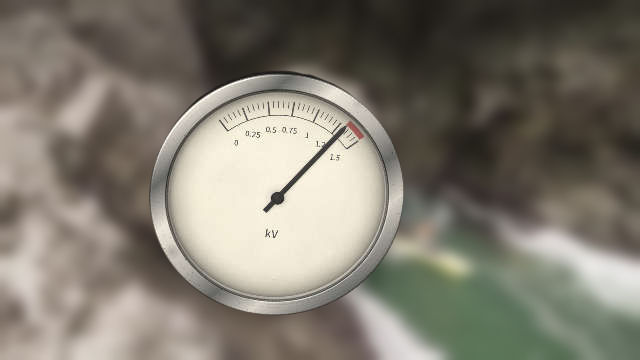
1.3 kV
